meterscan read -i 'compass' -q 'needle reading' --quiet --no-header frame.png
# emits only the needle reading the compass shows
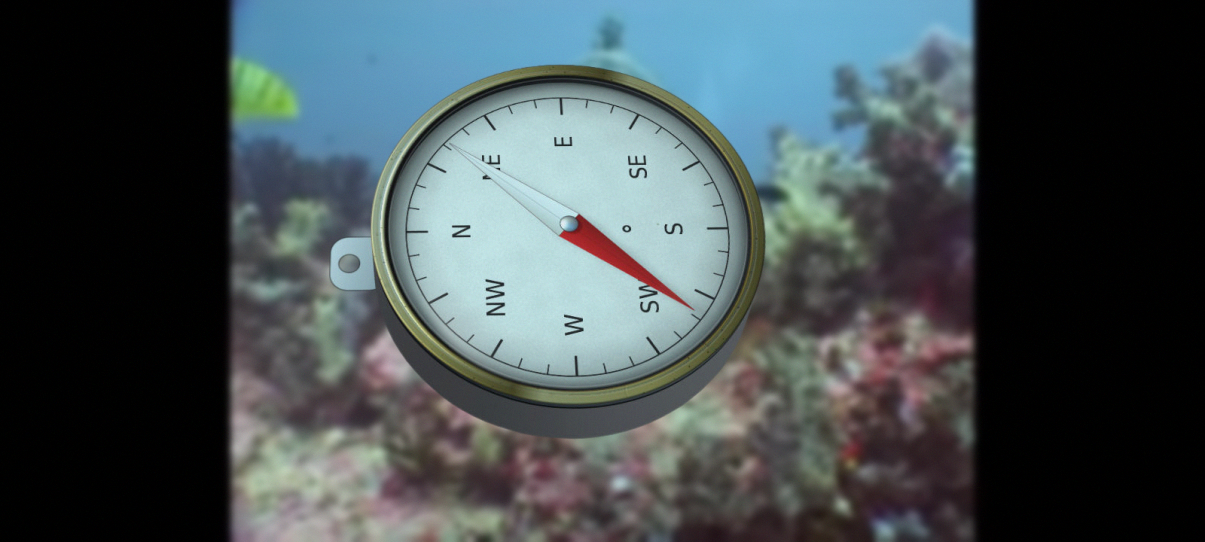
220 °
